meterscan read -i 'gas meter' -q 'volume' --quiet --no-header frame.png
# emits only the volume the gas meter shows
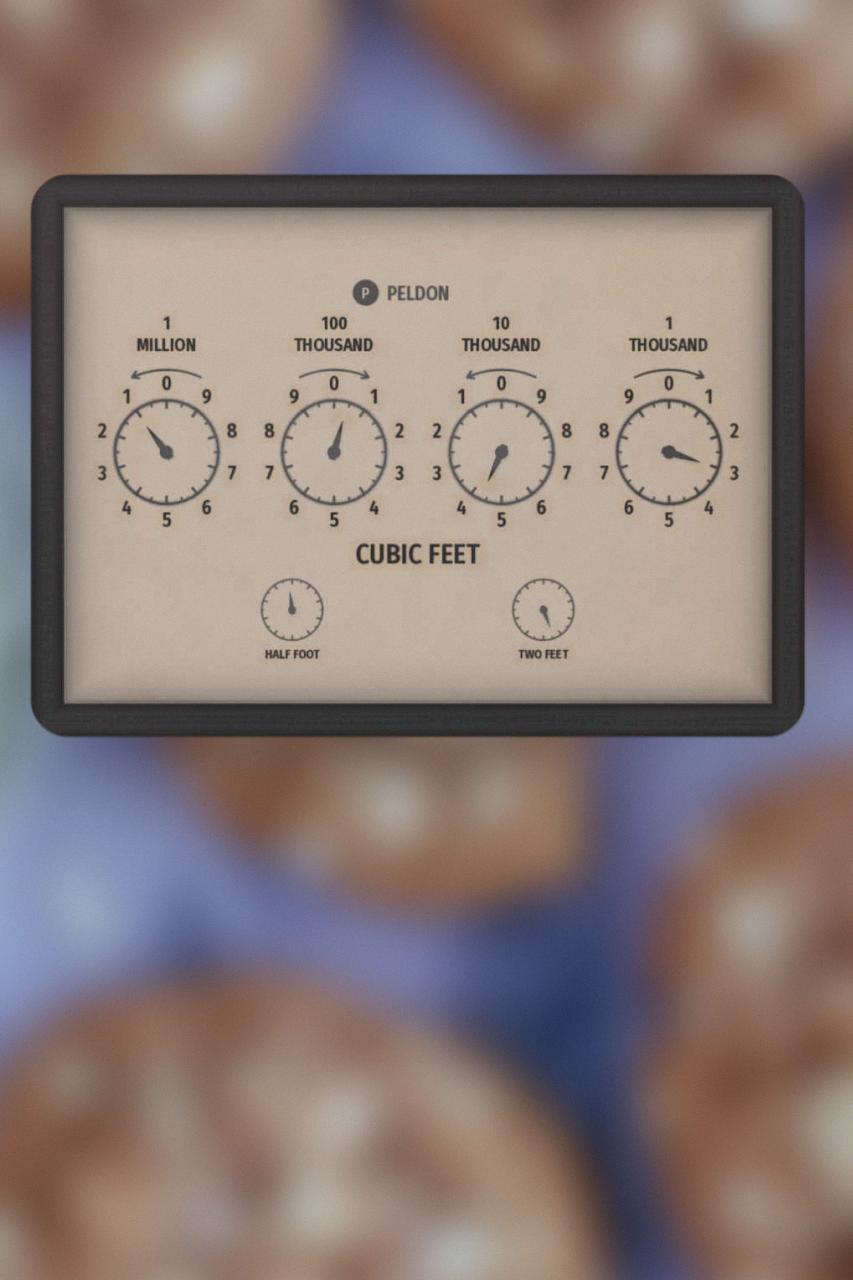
104300 ft³
